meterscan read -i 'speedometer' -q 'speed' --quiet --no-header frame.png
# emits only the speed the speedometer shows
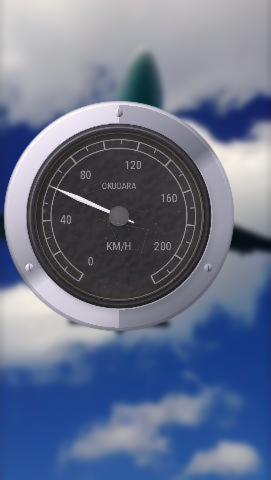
60 km/h
